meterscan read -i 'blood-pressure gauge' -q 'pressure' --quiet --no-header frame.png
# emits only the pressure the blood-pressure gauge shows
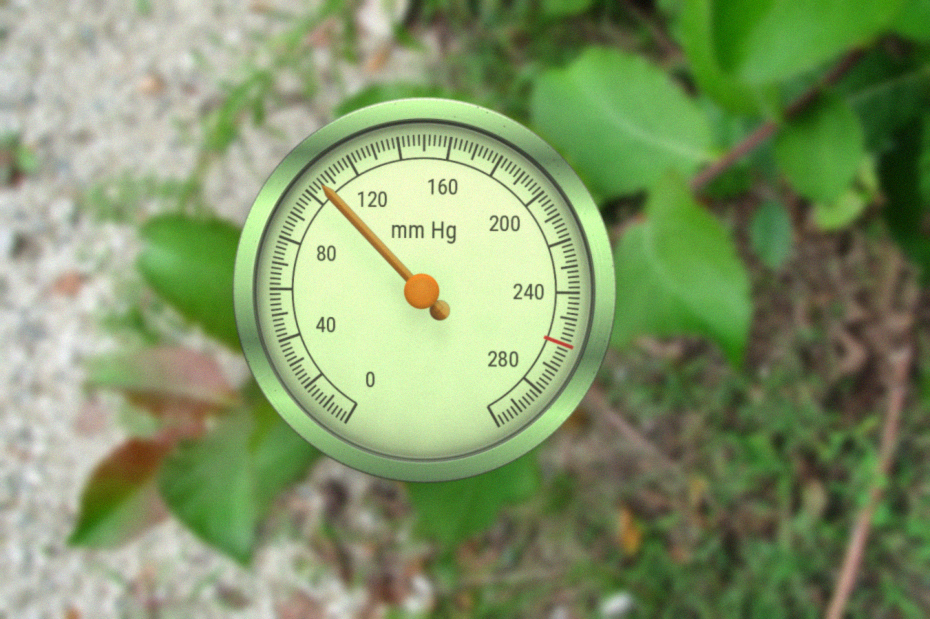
106 mmHg
